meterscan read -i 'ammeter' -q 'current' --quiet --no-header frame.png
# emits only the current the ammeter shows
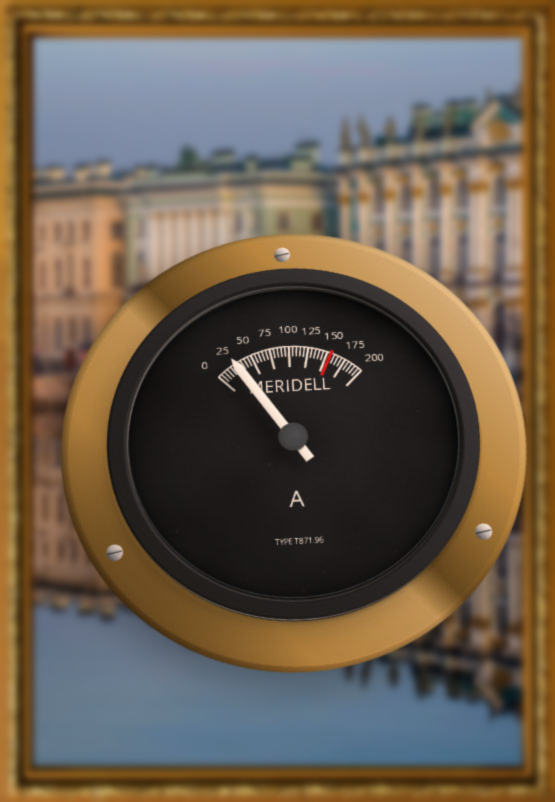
25 A
